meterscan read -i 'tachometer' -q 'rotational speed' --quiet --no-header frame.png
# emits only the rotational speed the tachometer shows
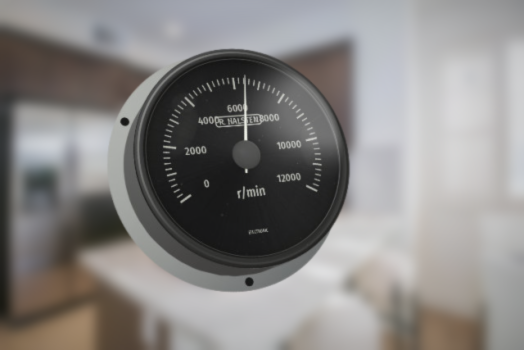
6400 rpm
